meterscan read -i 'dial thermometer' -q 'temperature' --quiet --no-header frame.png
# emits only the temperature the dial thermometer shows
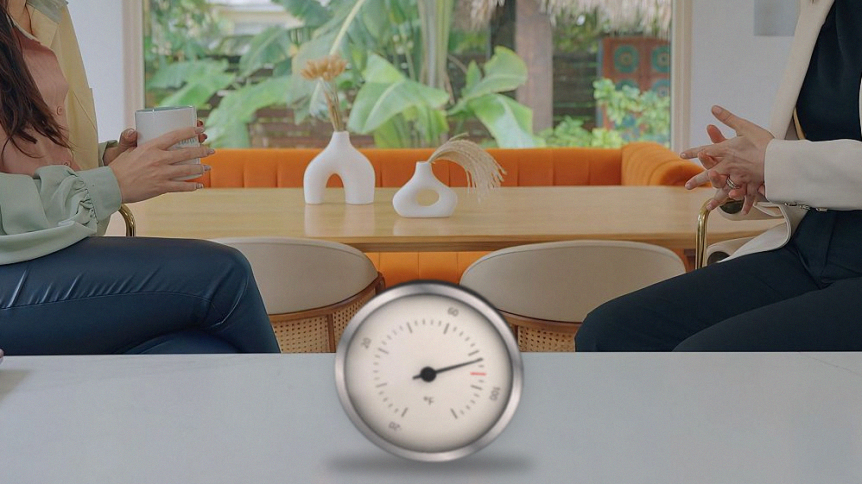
84 °F
